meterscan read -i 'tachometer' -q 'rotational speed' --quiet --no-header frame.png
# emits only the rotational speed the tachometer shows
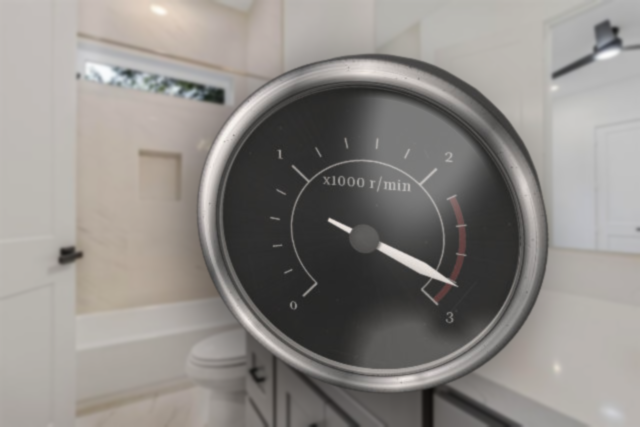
2800 rpm
